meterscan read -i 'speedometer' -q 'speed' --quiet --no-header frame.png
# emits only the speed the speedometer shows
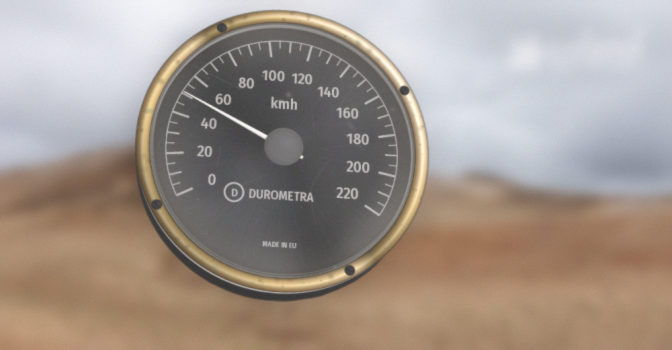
50 km/h
